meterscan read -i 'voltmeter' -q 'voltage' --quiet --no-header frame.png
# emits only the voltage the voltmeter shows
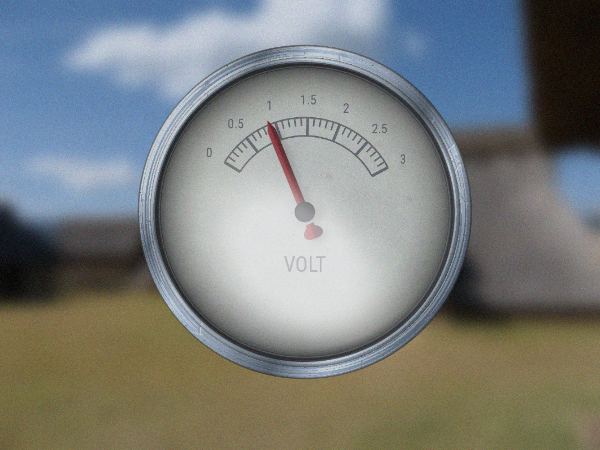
0.9 V
